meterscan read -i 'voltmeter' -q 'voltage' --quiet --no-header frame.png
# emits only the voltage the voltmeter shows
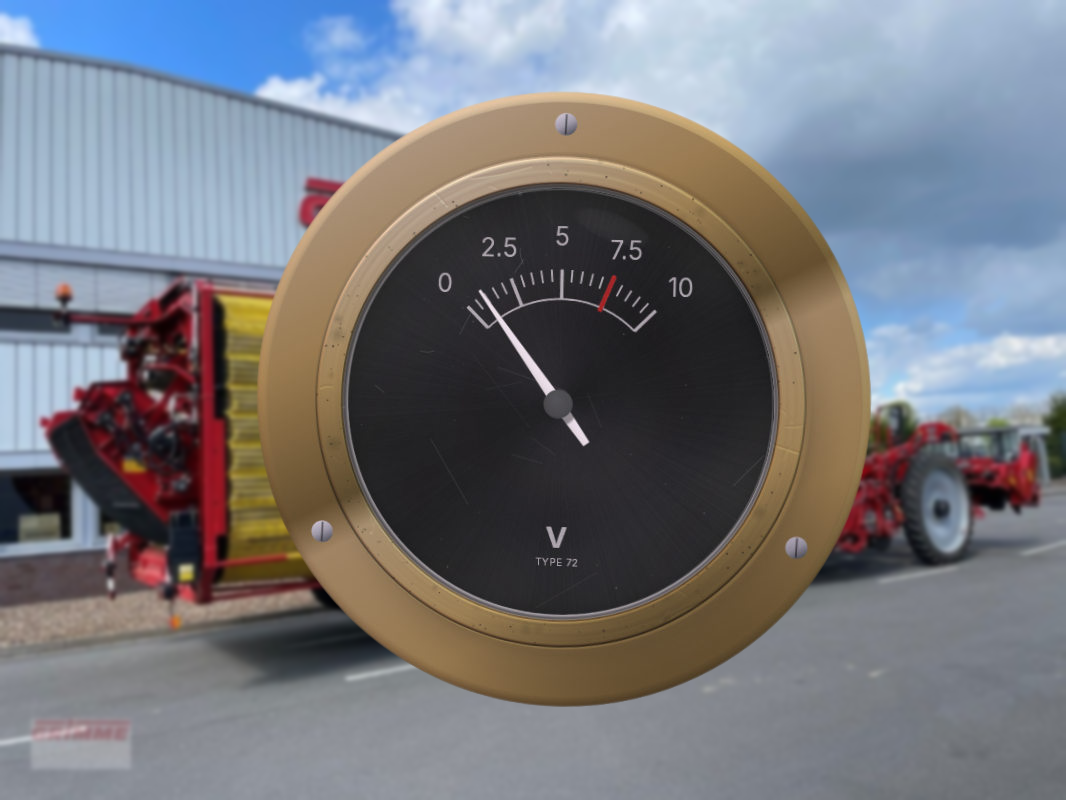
1 V
